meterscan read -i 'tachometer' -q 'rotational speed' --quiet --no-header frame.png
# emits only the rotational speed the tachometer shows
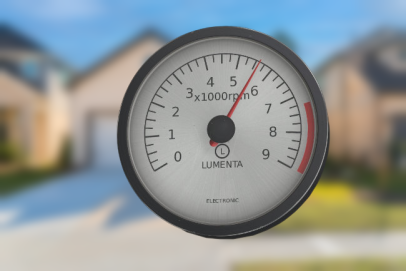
5625 rpm
